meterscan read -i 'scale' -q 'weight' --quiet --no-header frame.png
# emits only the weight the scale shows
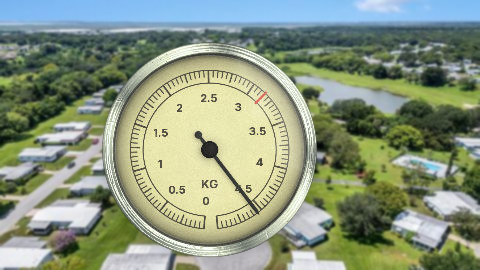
4.55 kg
